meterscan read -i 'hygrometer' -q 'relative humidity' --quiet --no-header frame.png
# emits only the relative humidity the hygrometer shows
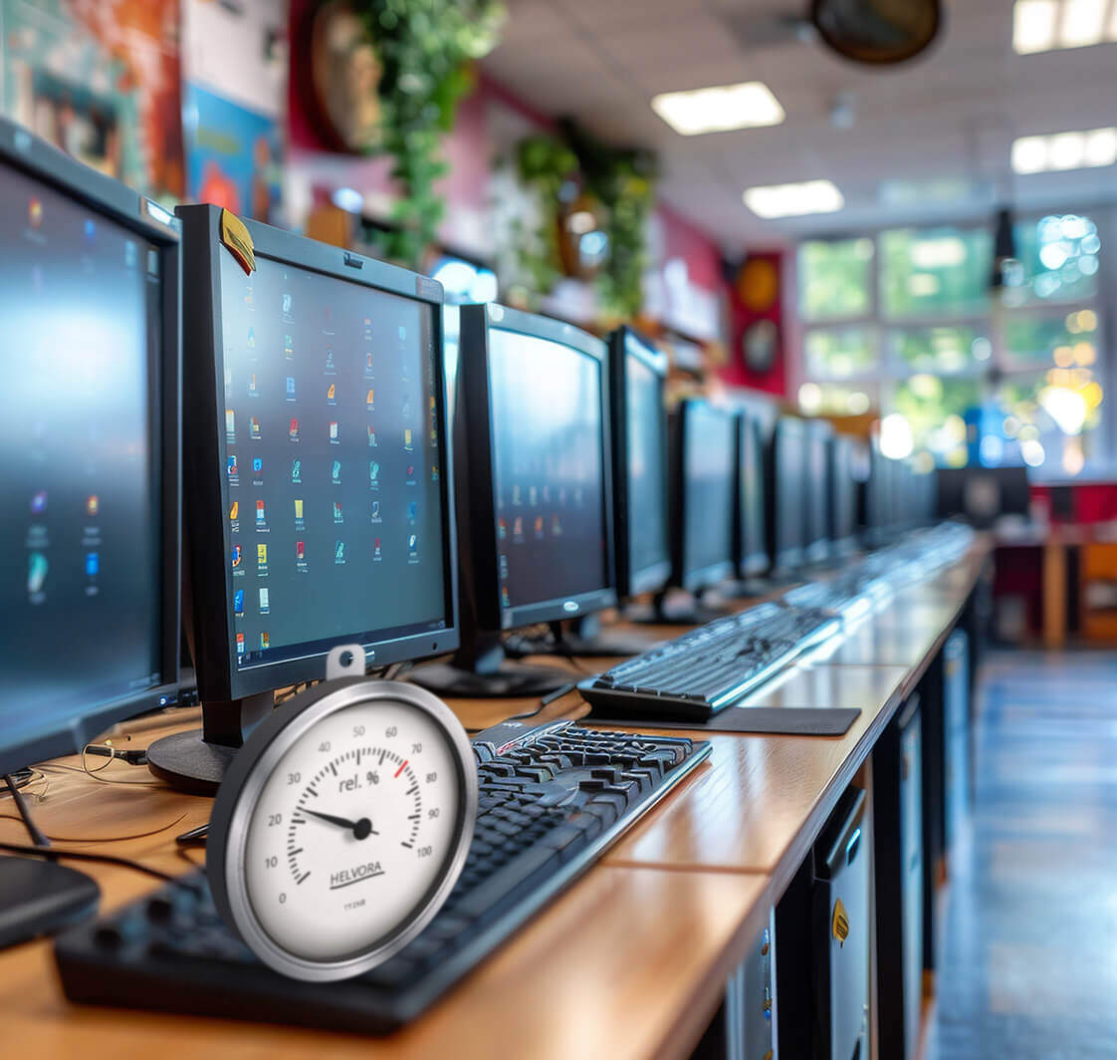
24 %
